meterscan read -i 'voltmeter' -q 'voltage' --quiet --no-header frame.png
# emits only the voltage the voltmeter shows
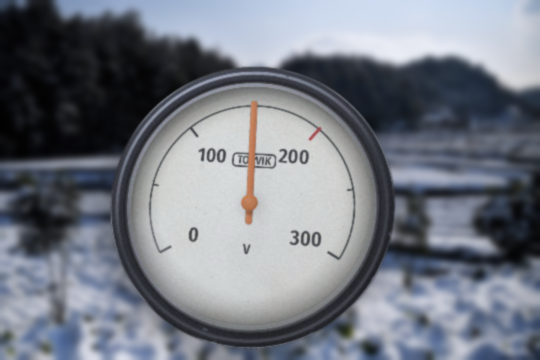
150 V
